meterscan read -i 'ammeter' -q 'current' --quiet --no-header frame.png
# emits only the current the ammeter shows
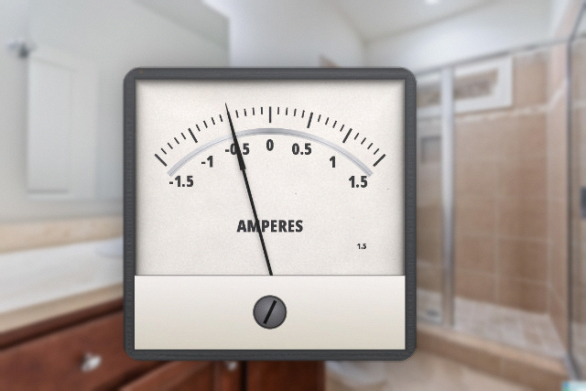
-0.5 A
